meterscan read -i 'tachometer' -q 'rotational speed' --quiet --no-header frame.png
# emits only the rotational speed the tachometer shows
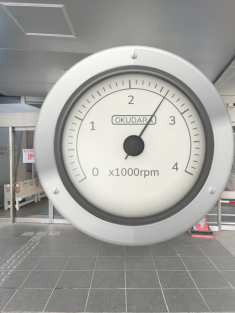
2600 rpm
